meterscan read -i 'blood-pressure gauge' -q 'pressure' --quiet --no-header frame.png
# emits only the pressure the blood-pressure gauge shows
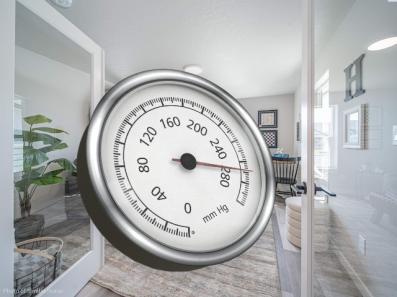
270 mmHg
